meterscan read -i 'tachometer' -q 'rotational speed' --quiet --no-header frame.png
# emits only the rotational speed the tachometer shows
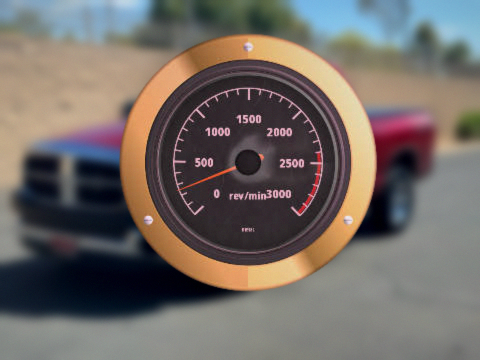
250 rpm
